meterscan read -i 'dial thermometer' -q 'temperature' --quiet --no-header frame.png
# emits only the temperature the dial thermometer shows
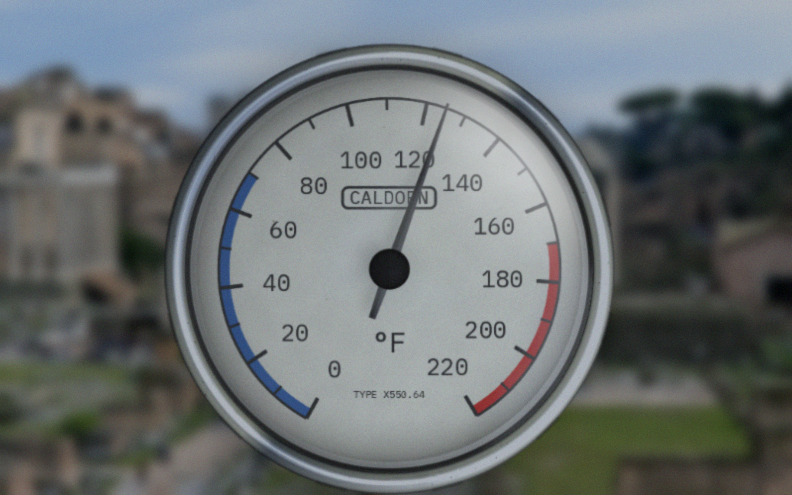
125 °F
